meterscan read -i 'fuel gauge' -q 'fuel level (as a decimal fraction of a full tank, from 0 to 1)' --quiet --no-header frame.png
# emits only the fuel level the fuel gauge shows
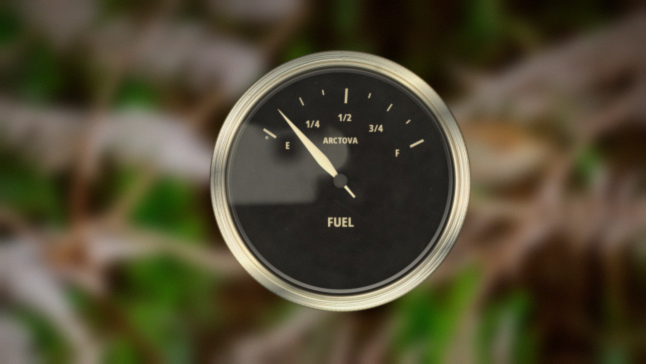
0.125
